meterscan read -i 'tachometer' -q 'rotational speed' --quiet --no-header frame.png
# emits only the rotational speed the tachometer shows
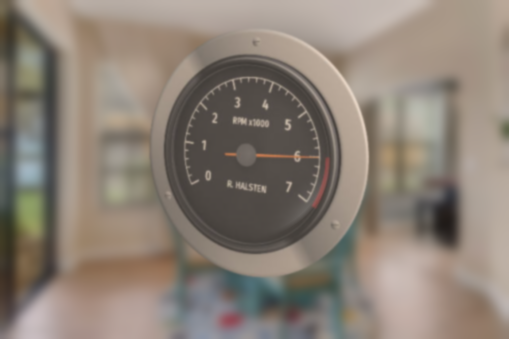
6000 rpm
